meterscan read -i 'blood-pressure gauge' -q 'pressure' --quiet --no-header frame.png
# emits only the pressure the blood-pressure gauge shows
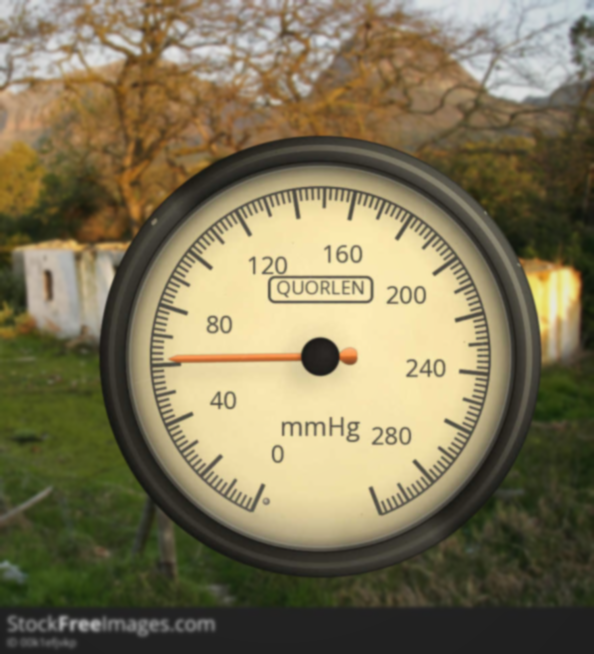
62 mmHg
